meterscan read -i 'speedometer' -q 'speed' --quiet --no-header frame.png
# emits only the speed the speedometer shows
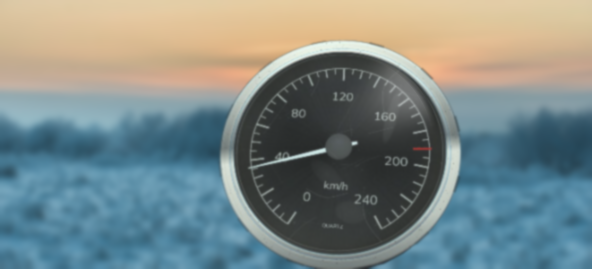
35 km/h
